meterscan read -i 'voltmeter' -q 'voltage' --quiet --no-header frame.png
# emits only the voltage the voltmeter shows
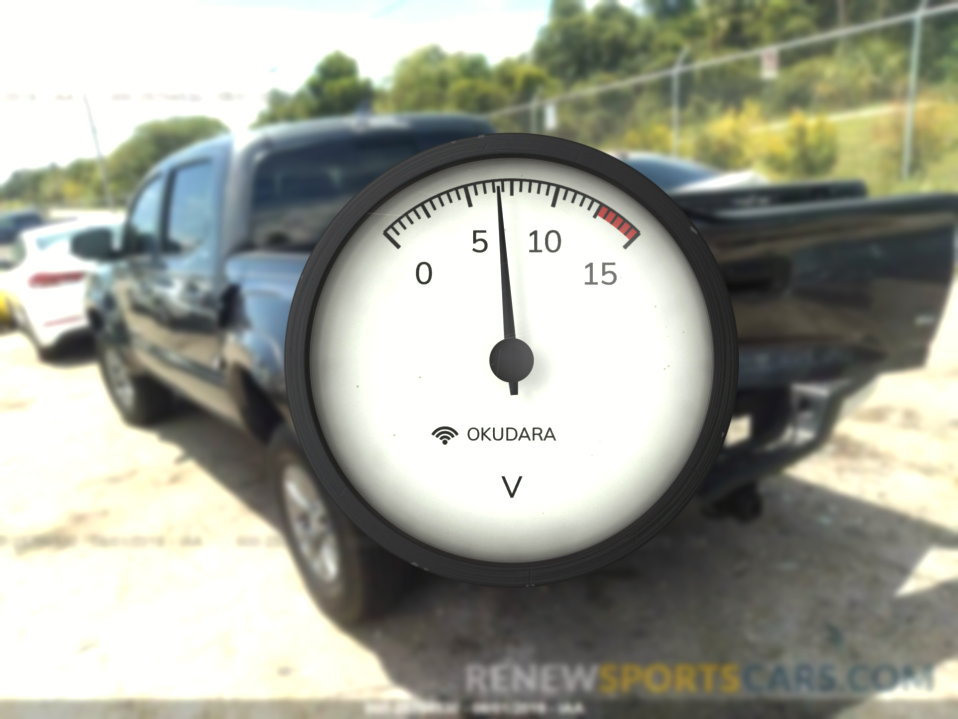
6.75 V
